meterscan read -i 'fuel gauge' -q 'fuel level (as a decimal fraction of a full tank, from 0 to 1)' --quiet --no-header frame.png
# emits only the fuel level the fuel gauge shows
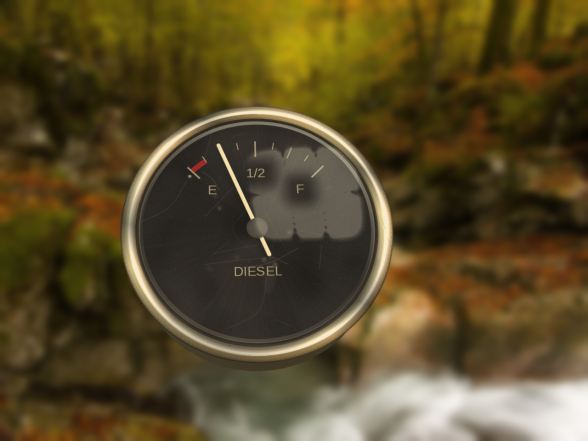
0.25
